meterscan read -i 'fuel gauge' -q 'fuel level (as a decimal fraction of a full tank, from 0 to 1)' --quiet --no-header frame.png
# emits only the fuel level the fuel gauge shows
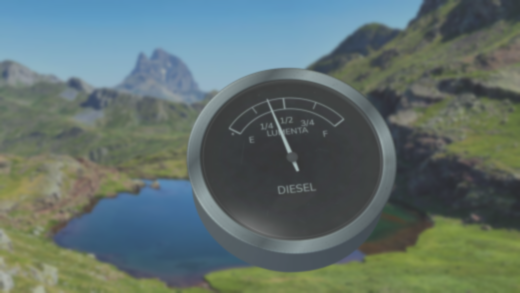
0.375
